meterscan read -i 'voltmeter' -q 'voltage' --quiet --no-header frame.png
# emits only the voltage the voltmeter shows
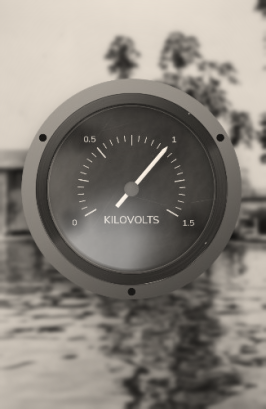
1 kV
